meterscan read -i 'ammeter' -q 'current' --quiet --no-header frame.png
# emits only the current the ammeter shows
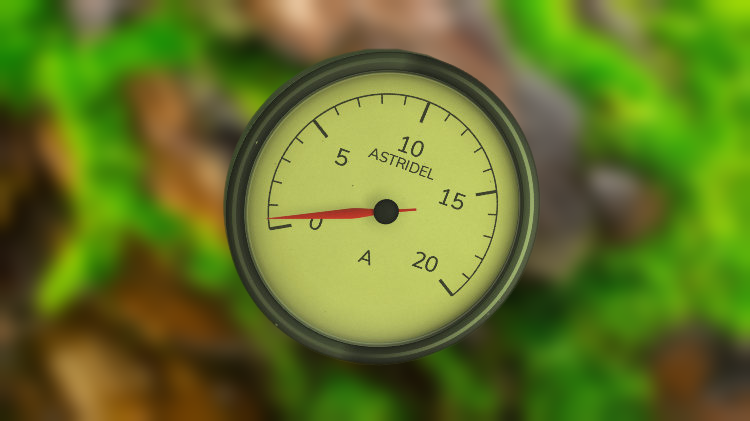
0.5 A
